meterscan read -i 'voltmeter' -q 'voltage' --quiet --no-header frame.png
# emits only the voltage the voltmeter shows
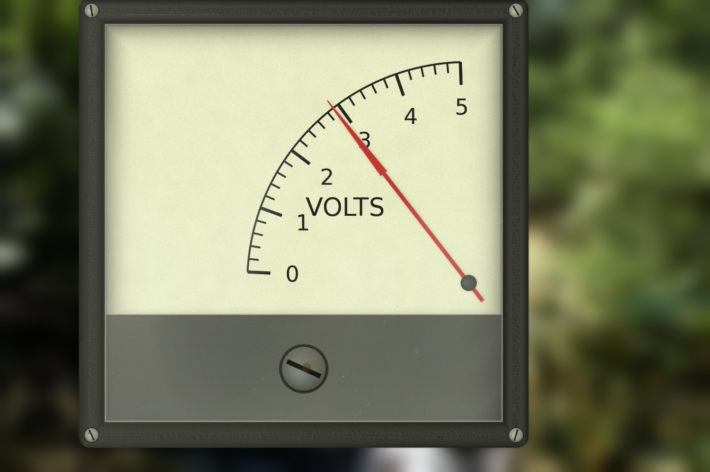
2.9 V
